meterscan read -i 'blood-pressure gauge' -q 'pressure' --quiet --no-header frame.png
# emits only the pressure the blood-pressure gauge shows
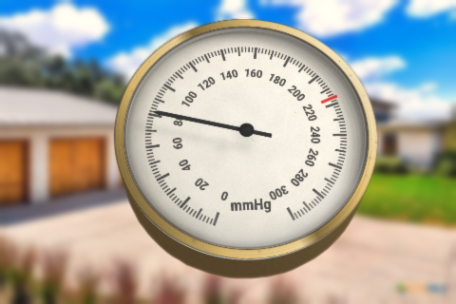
80 mmHg
